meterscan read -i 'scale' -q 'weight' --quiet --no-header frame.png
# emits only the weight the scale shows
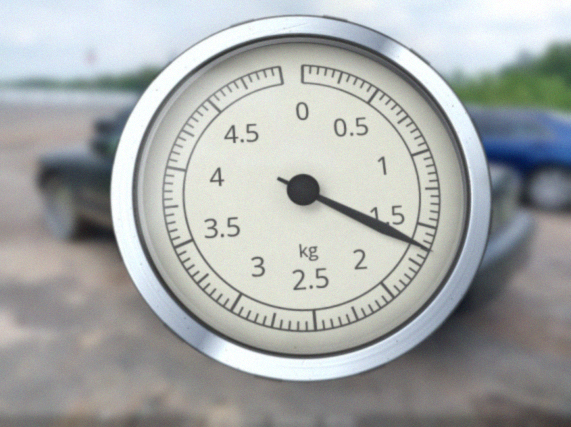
1.65 kg
